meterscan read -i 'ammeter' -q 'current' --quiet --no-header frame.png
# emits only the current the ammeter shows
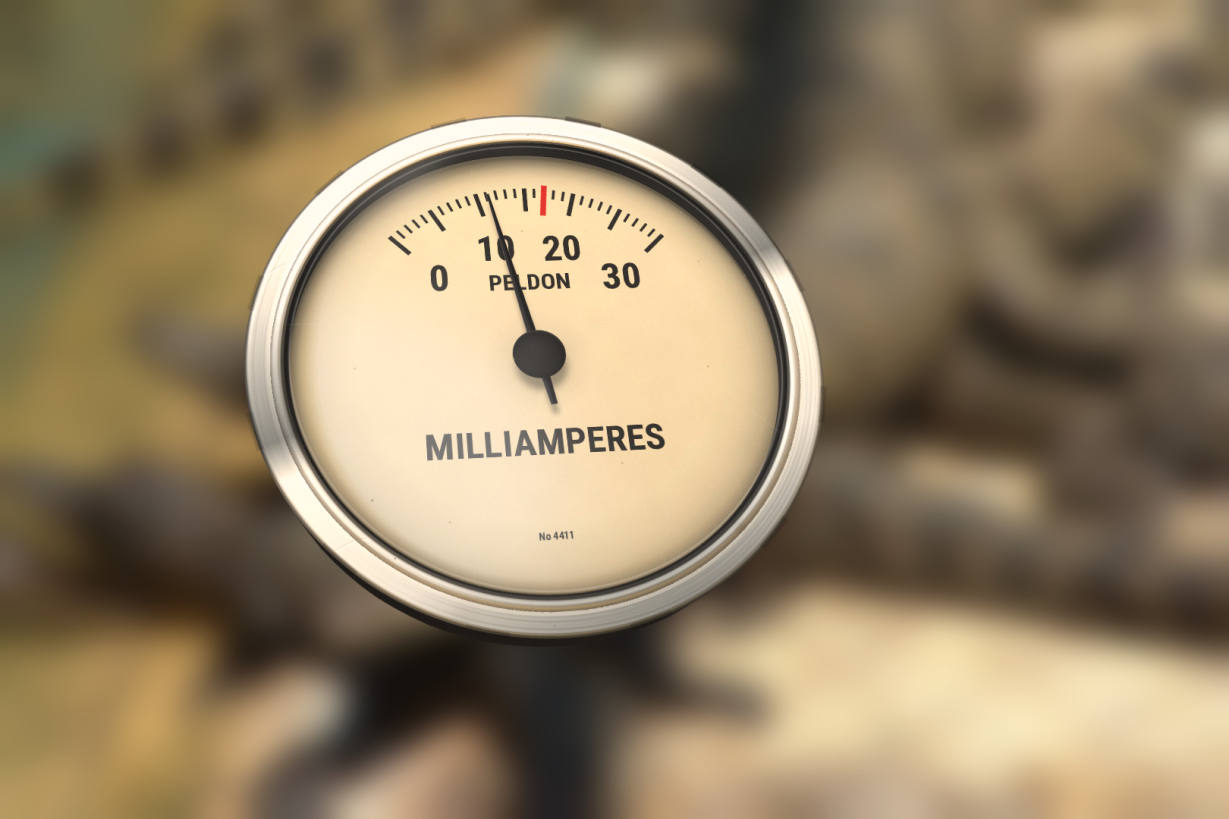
11 mA
